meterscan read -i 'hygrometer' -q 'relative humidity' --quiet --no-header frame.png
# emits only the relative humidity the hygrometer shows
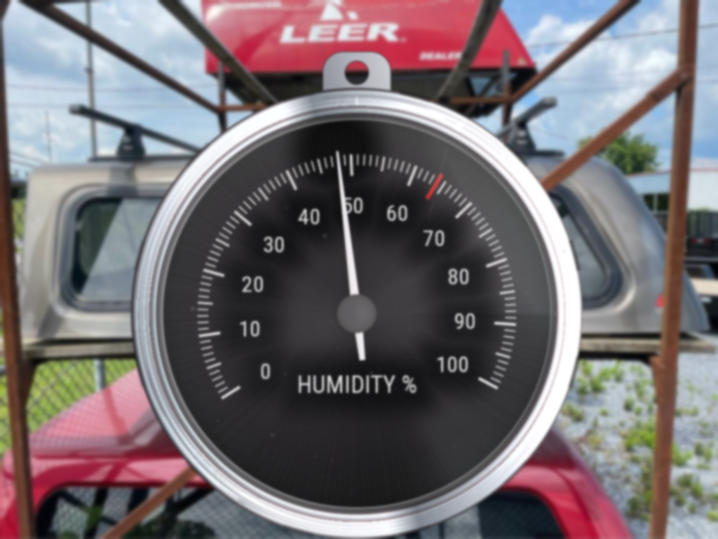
48 %
